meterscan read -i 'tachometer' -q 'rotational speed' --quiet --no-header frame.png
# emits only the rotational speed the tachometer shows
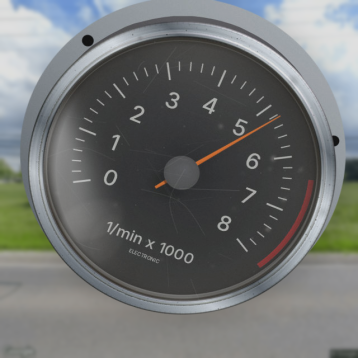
5200 rpm
